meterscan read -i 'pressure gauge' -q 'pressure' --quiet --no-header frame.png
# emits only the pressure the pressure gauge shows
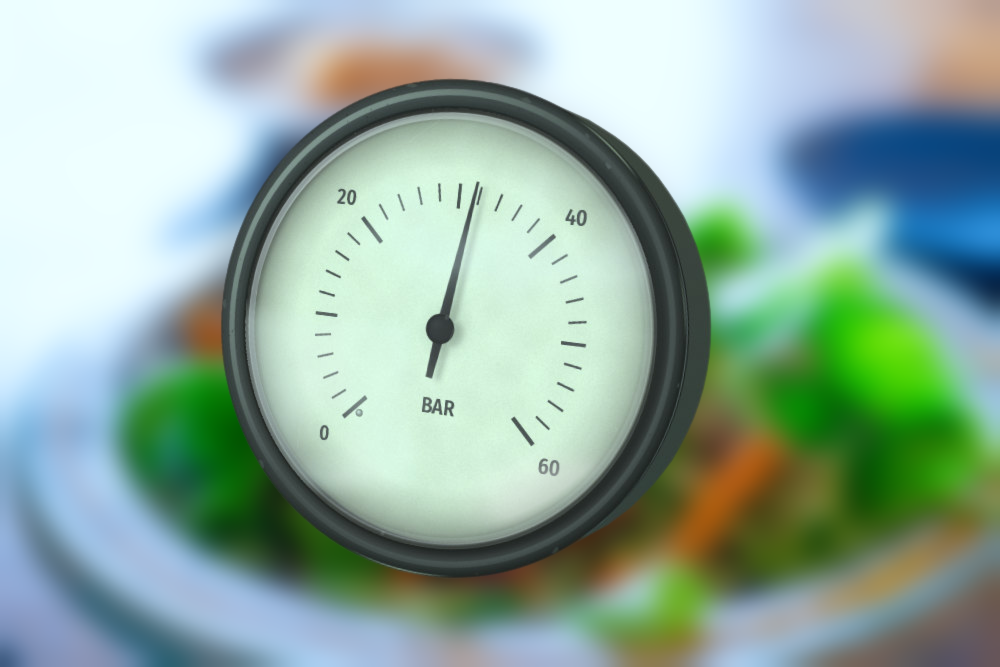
32 bar
